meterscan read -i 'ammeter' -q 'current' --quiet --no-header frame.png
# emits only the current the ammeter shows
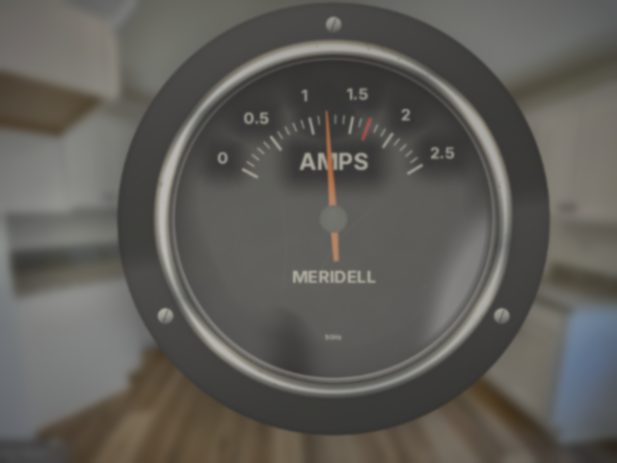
1.2 A
